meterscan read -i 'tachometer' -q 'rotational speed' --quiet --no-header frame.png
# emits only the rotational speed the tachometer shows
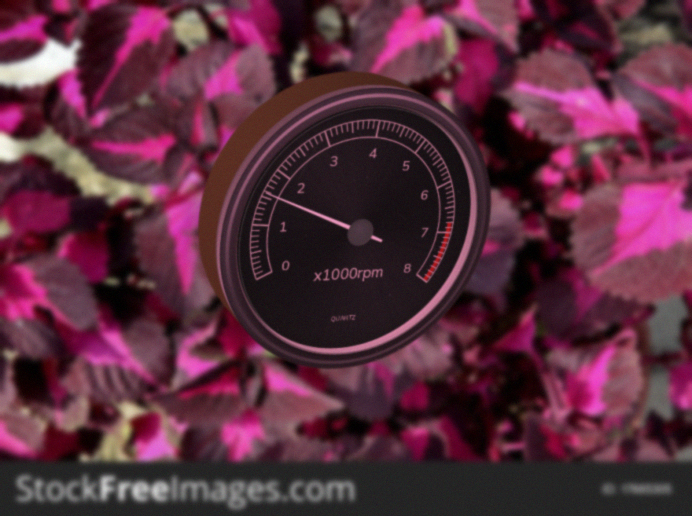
1600 rpm
